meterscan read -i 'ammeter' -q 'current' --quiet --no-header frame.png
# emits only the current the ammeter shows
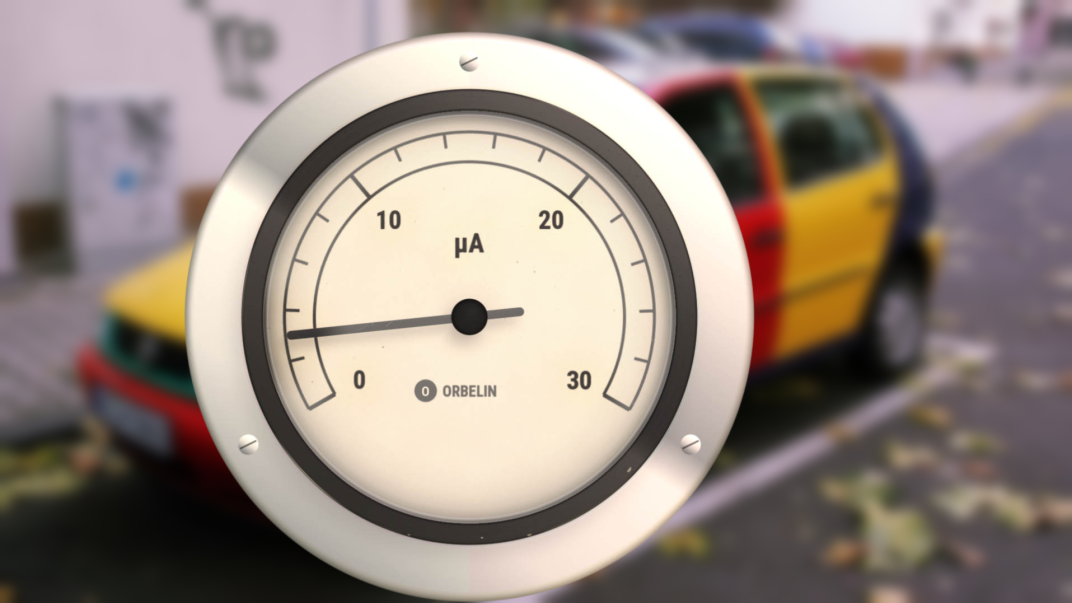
3 µA
